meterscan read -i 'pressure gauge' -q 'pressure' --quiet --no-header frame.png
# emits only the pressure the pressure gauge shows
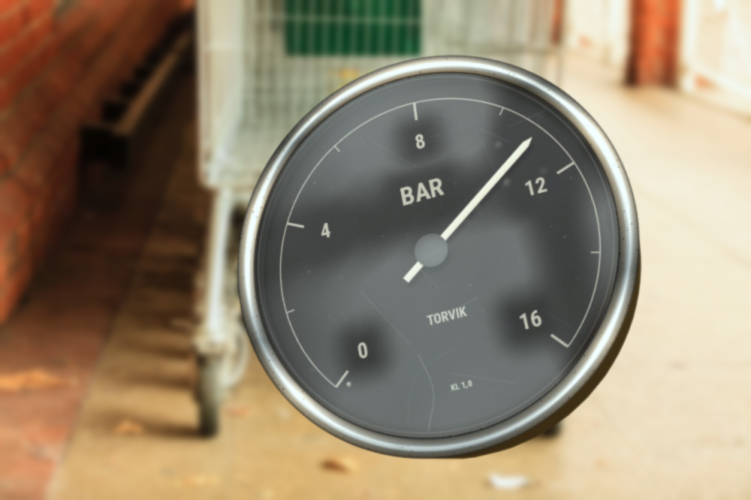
11 bar
